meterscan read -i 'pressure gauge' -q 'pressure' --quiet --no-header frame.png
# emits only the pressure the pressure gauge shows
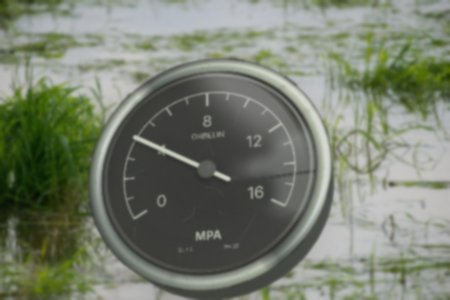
4 MPa
